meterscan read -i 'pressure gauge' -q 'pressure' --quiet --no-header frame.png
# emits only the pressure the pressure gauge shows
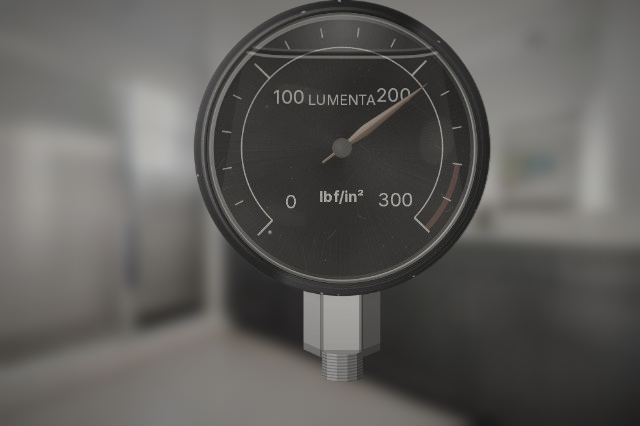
210 psi
